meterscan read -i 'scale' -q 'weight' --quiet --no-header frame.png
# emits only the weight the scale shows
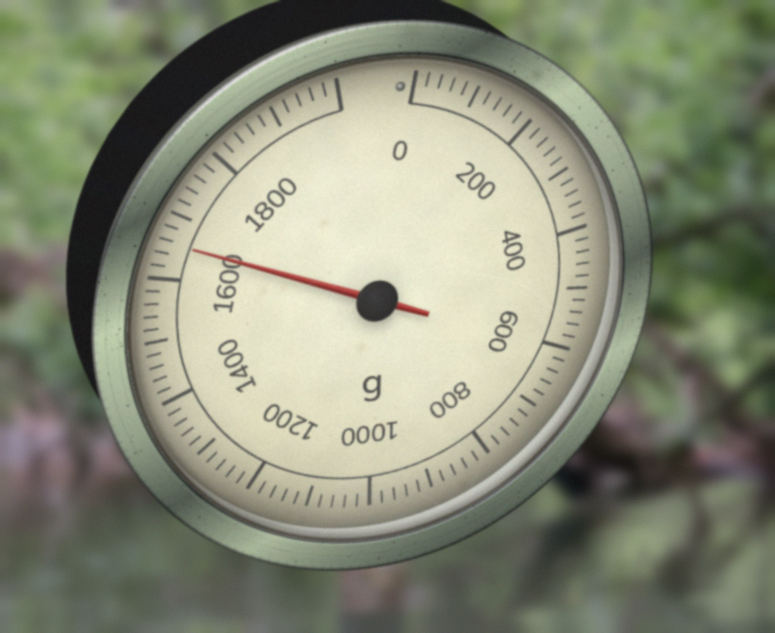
1660 g
